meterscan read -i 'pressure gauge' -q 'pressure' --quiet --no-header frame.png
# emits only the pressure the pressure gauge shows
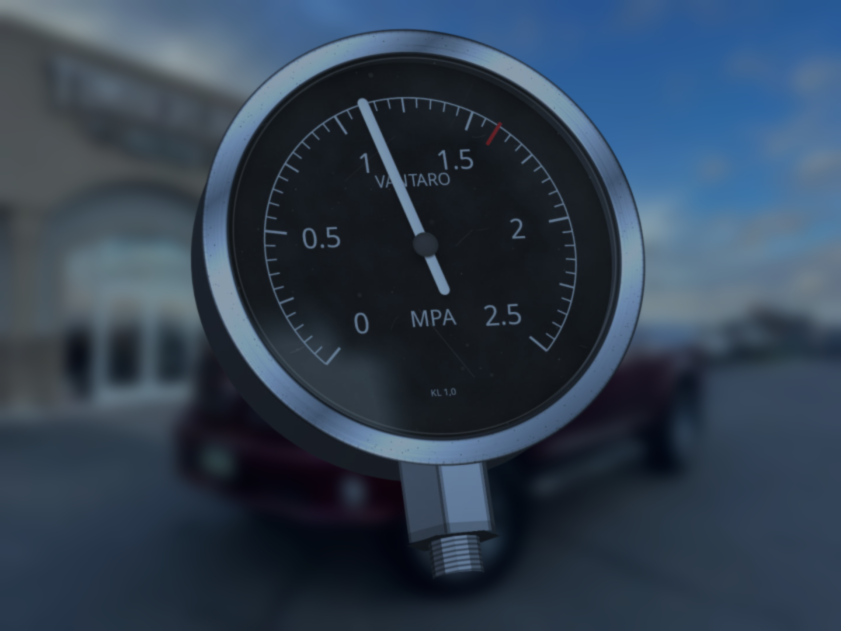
1.1 MPa
